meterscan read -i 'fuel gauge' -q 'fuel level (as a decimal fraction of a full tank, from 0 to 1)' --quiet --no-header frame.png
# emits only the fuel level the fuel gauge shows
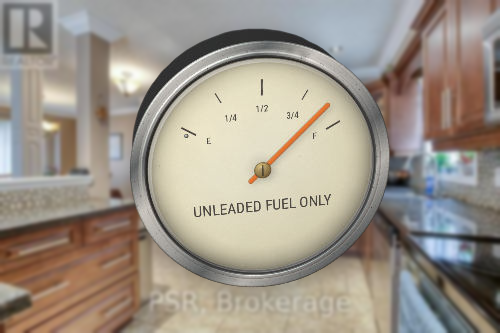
0.875
